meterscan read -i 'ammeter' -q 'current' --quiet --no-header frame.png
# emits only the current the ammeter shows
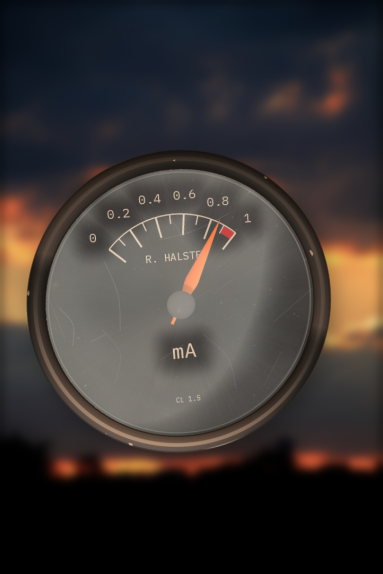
0.85 mA
